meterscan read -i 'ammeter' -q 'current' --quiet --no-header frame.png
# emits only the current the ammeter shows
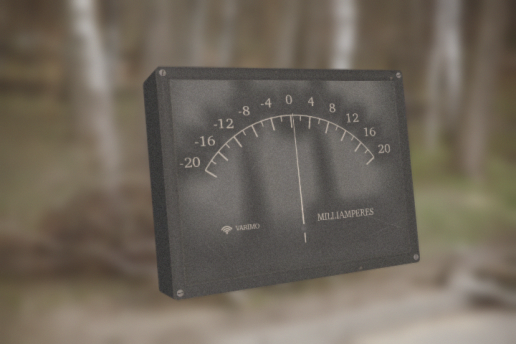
0 mA
